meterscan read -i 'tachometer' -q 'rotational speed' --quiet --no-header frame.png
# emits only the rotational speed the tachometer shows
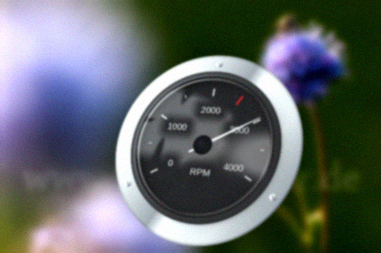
3000 rpm
